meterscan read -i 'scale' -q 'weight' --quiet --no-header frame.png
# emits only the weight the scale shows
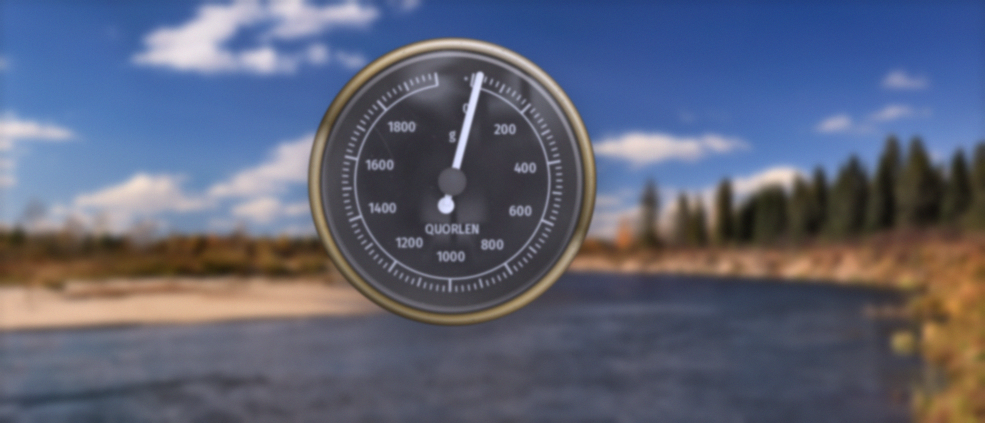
20 g
